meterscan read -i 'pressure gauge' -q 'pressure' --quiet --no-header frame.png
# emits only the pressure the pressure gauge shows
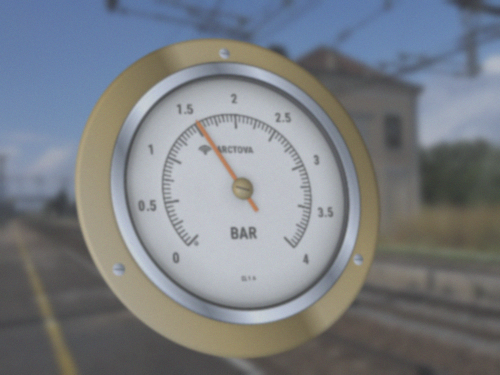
1.5 bar
